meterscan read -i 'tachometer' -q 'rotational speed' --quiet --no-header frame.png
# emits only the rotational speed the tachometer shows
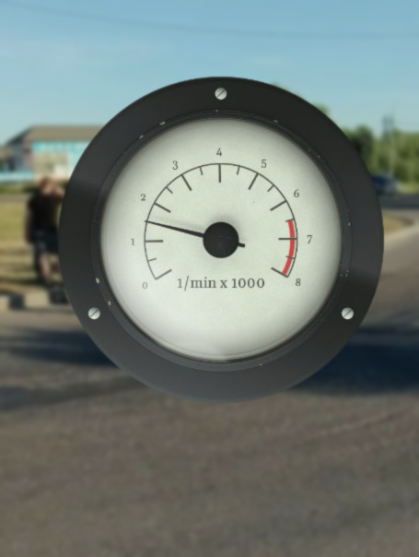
1500 rpm
